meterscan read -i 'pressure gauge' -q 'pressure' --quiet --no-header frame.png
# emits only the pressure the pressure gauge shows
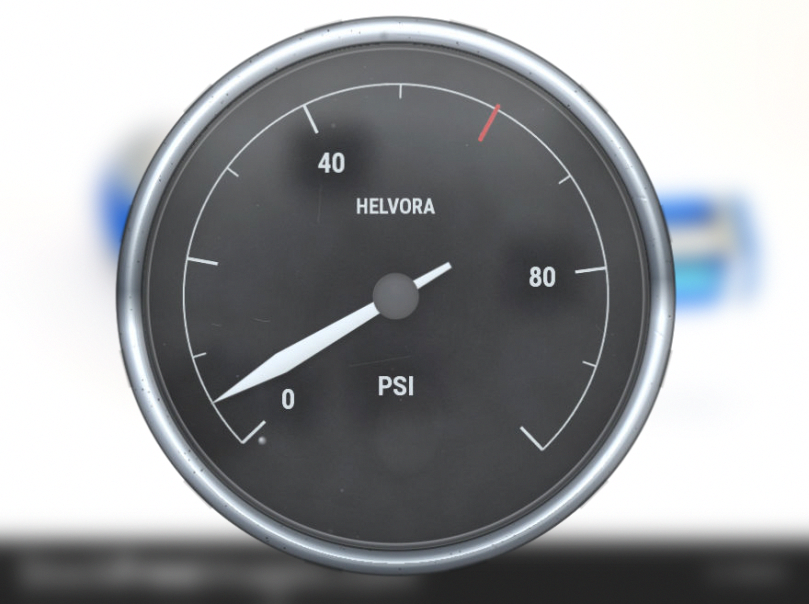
5 psi
